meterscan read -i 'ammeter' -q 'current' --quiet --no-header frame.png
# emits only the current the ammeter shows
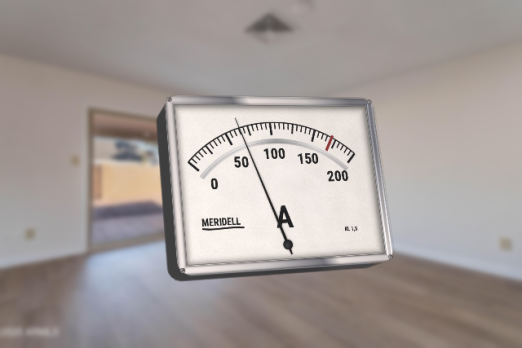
65 A
